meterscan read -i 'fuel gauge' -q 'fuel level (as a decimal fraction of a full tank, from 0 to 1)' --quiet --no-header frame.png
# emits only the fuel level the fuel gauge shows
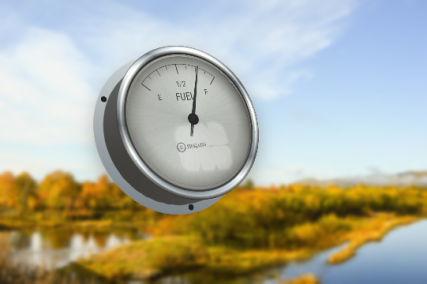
0.75
